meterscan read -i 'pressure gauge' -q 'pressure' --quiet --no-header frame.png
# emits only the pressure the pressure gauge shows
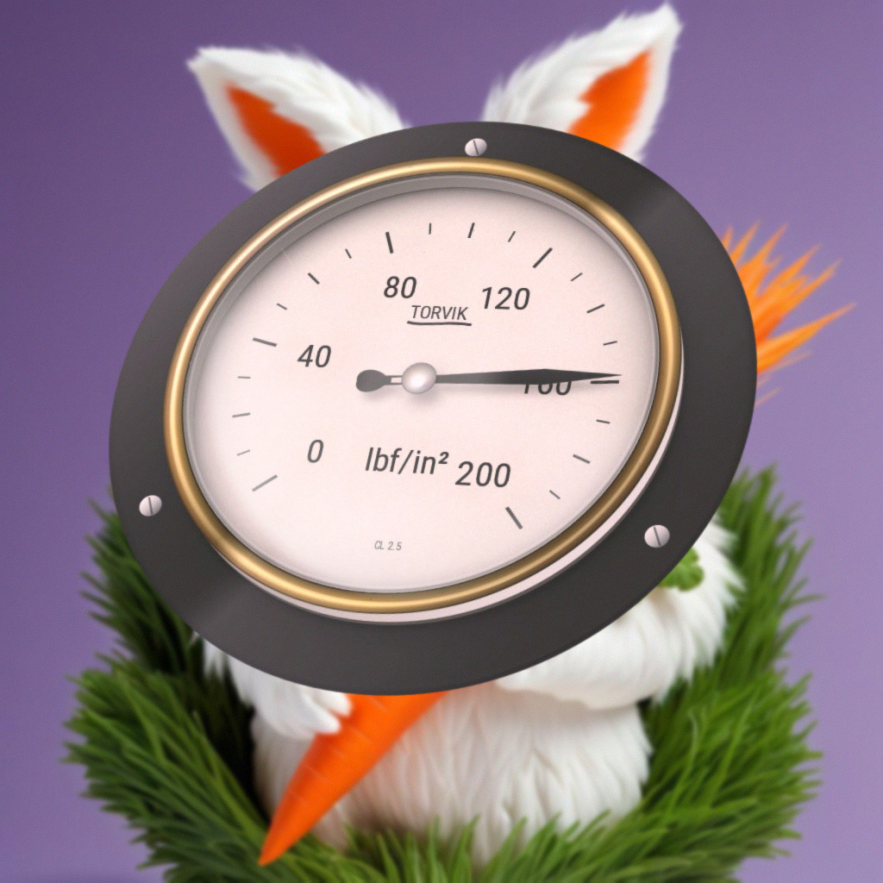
160 psi
